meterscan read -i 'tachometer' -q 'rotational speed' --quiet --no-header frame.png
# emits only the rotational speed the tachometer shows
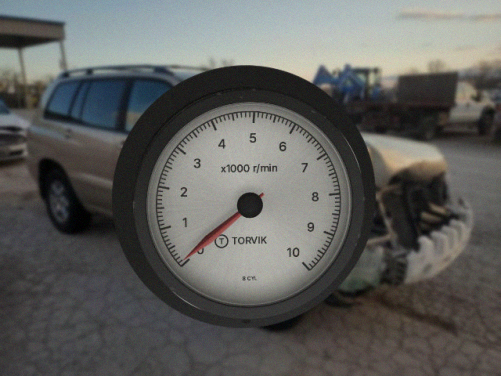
100 rpm
